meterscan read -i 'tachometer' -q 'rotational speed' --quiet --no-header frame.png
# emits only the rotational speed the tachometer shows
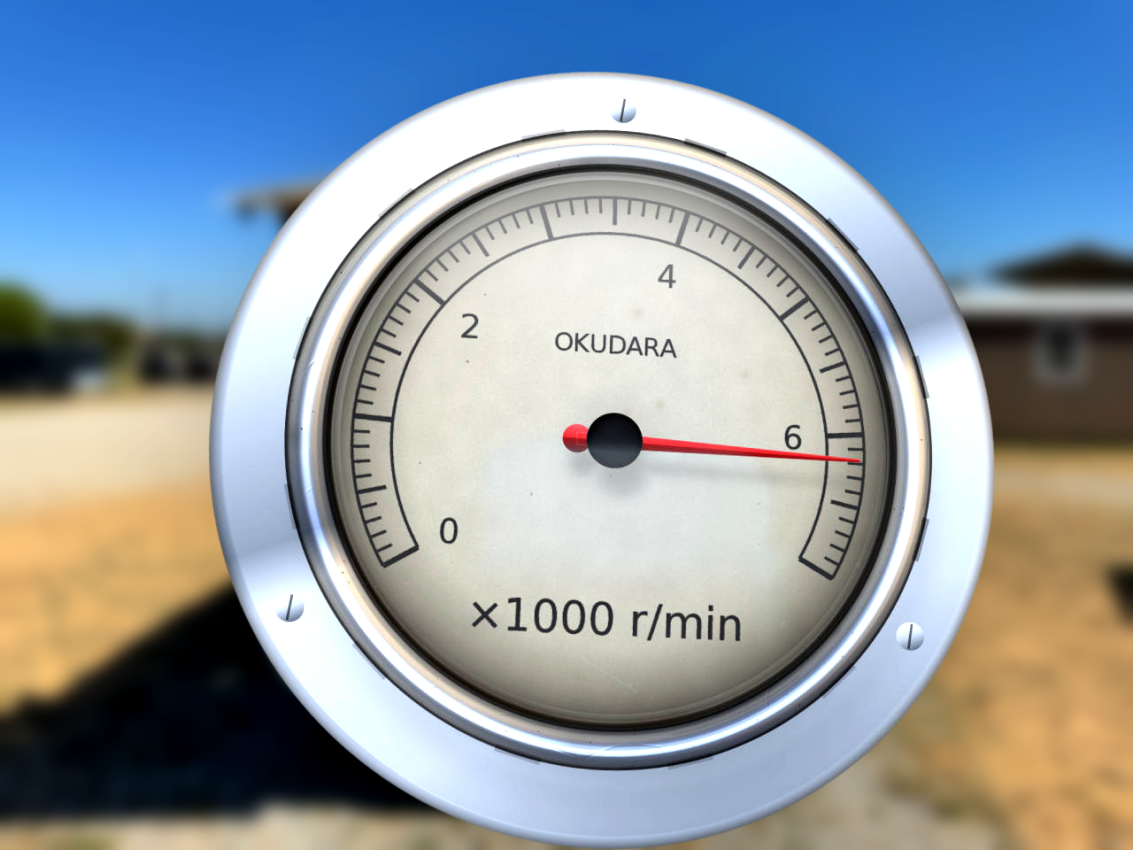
6200 rpm
